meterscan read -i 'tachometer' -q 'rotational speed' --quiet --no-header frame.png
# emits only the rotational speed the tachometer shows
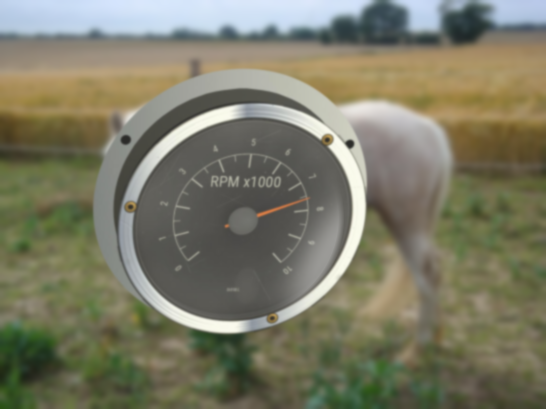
7500 rpm
